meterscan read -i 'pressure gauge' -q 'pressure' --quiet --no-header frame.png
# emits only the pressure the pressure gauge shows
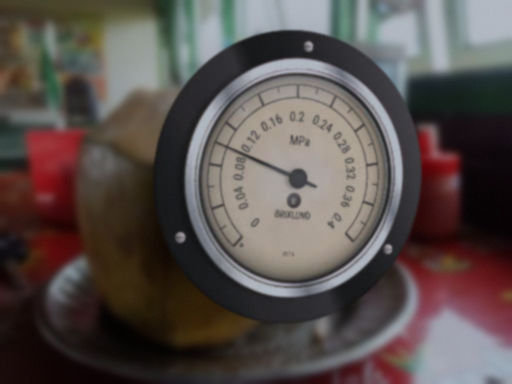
0.1 MPa
